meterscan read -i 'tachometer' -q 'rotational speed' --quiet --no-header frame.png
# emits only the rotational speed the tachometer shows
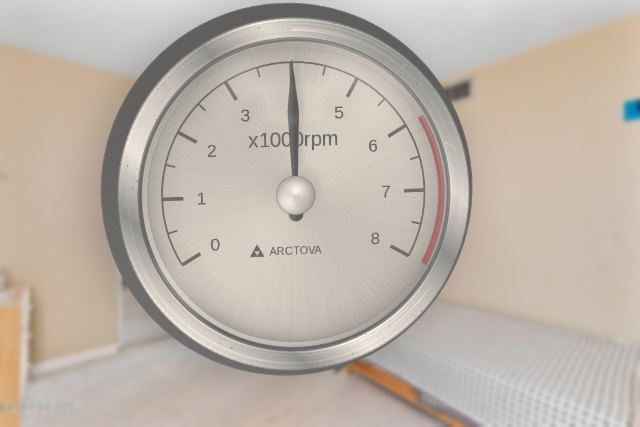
4000 rpm
